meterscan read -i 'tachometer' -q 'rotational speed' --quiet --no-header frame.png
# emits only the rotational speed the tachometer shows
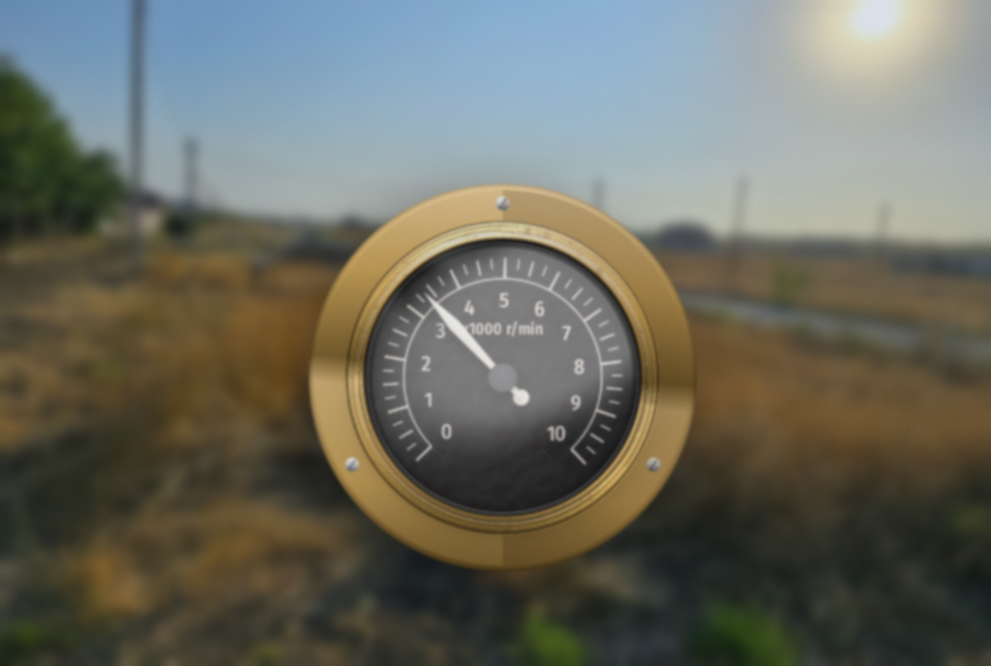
3375 rpm
